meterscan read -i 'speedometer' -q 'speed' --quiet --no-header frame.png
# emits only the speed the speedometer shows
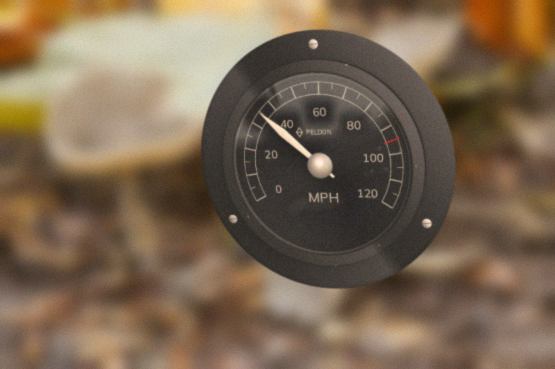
35 mph
